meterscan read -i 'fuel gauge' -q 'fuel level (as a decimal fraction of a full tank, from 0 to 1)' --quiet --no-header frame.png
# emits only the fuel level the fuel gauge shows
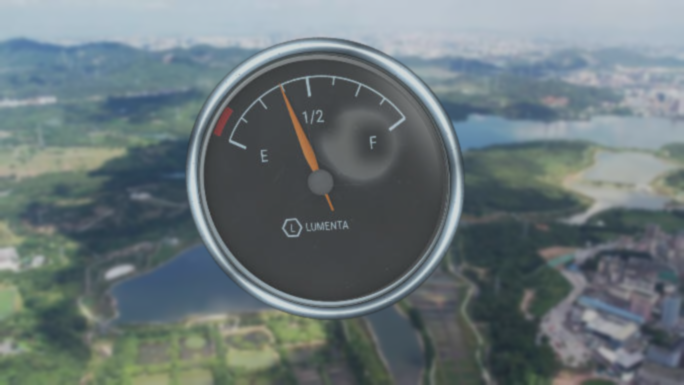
0.375
